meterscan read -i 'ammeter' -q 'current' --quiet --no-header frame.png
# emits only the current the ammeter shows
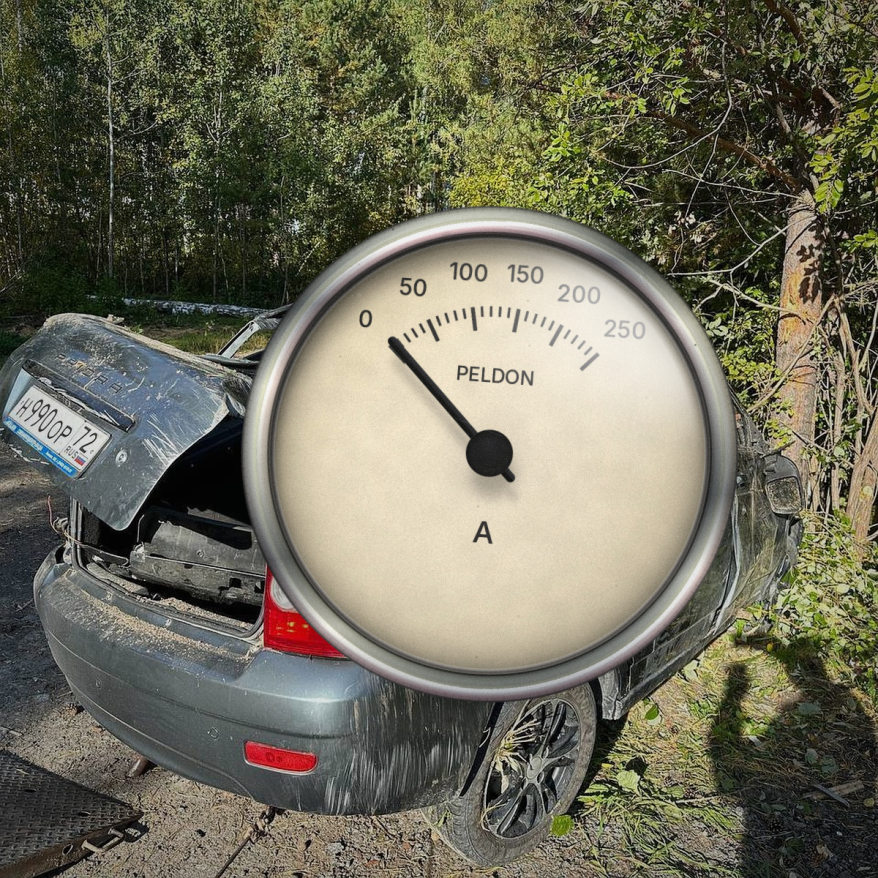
5 A
